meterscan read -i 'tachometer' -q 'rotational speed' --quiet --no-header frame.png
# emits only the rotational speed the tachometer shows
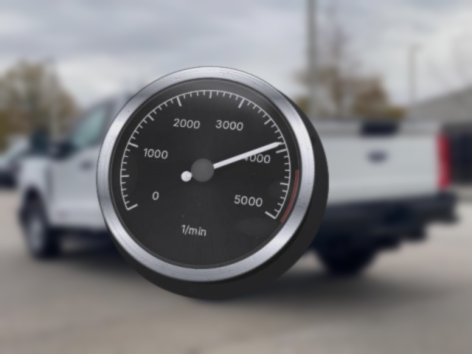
3900 rpm
